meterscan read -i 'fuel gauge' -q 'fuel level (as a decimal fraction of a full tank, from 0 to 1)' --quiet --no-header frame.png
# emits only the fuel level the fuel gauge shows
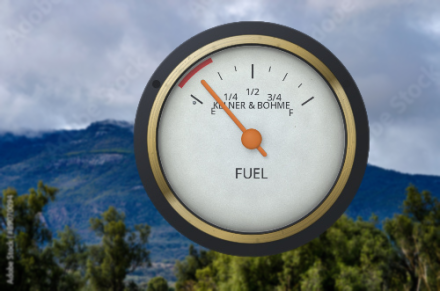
0.125
